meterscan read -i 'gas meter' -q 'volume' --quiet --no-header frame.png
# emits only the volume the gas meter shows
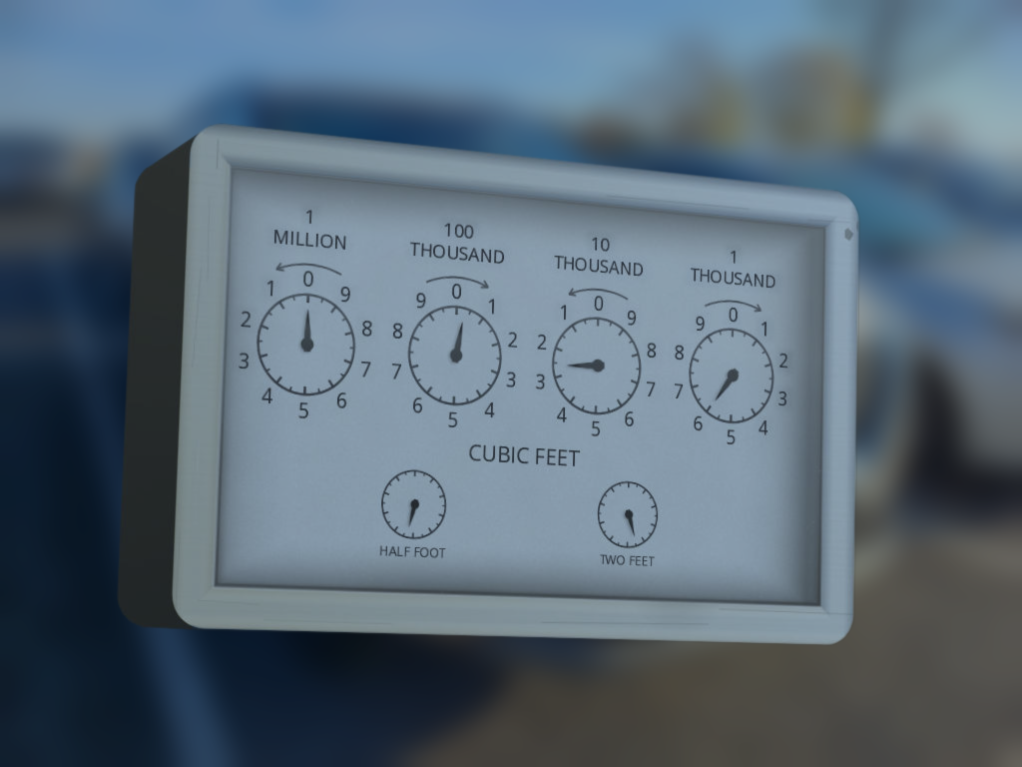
2600 ft³
